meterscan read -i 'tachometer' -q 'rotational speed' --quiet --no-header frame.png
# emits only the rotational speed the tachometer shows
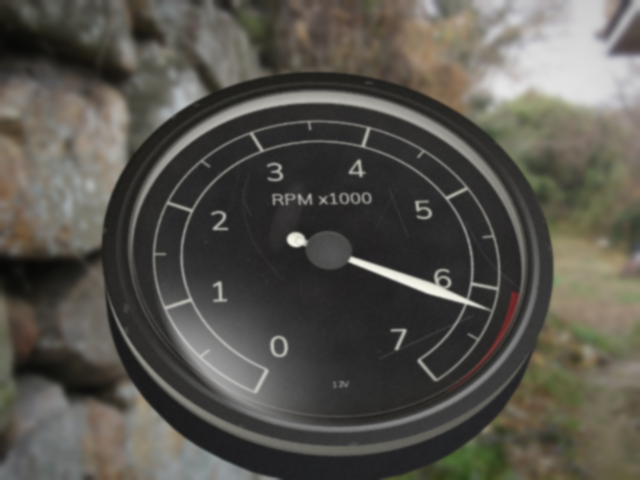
6250 rpm
